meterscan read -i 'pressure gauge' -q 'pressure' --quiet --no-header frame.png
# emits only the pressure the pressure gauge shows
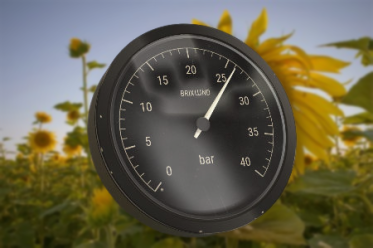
26 bar
